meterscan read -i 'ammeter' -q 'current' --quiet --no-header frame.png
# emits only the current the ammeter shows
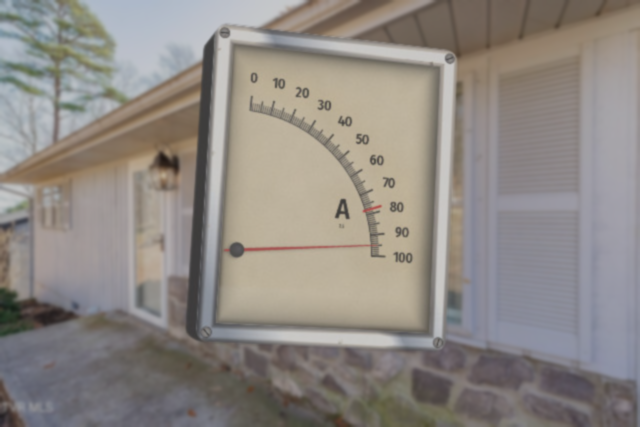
95 A
